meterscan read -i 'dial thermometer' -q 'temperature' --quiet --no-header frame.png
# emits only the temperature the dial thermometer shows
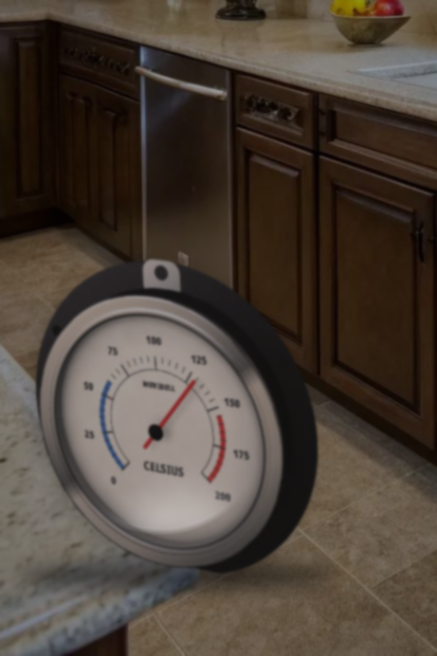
130 °C
